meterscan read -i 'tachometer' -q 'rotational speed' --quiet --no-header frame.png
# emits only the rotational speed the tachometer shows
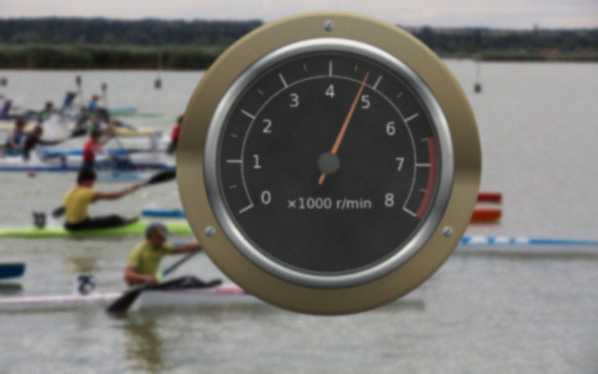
4750 rpm
